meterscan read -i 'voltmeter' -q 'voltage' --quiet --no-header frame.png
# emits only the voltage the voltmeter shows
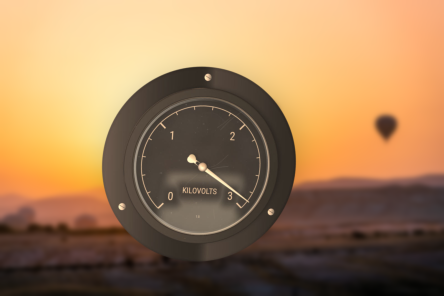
2.9 kV
